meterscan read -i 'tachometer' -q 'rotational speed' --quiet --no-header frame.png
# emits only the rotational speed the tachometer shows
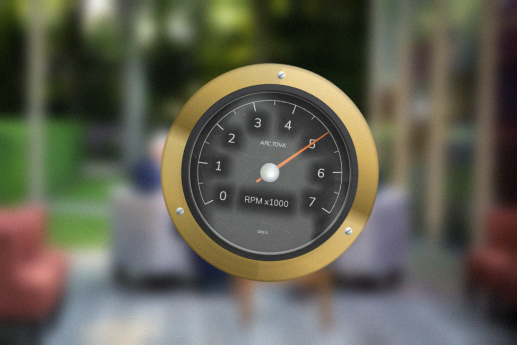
5000 rpm
